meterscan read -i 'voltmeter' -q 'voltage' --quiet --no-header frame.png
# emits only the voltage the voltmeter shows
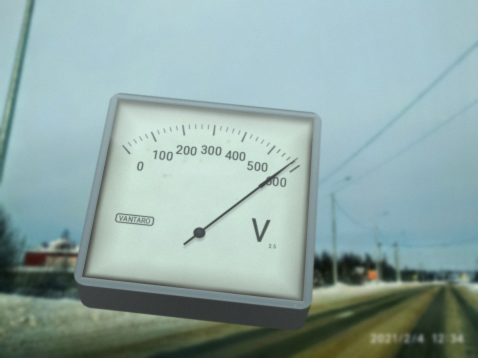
580 V
